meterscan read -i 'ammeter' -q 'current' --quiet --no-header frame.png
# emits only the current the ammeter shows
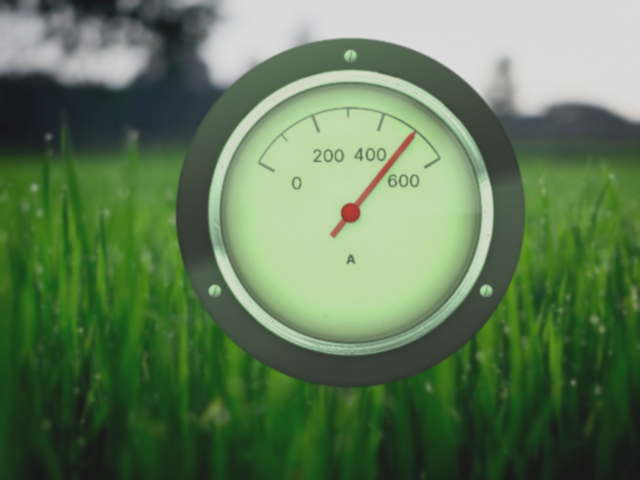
500 A
